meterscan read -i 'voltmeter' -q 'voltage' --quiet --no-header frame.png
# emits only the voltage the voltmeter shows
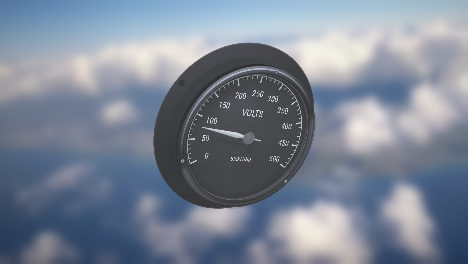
80 V
